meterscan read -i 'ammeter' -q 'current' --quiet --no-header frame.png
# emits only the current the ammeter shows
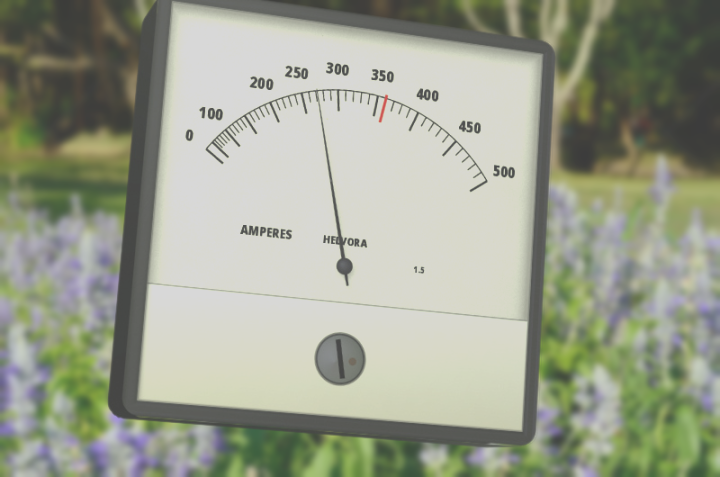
270 A
